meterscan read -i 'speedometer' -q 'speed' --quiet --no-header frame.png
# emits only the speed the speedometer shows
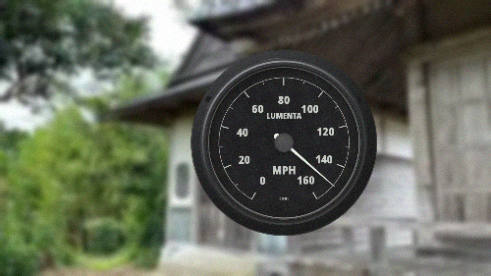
150 mph
